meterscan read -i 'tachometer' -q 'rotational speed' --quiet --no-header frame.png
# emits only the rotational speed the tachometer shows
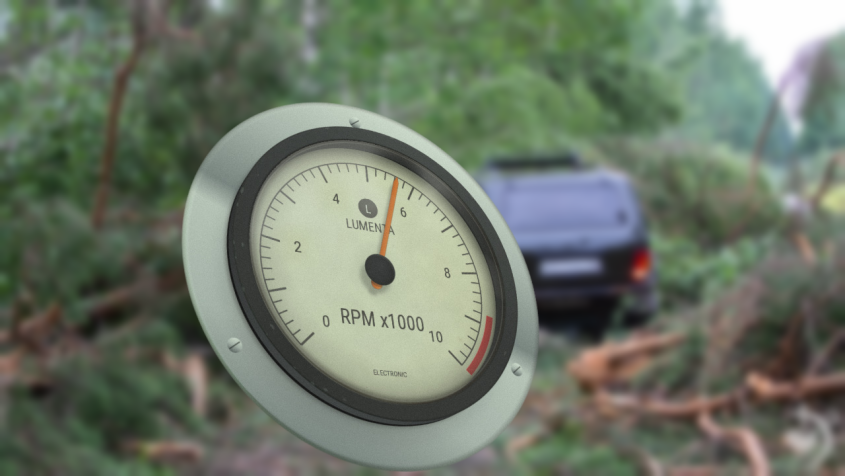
5600 rpm
